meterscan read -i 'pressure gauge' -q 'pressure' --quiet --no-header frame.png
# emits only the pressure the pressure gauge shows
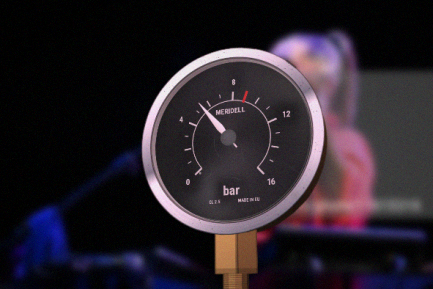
5.5 bar
